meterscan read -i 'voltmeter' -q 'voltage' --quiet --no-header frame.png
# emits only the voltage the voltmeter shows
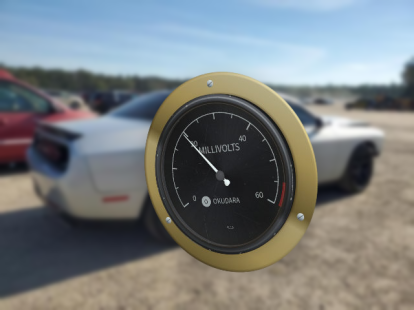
20 mV
